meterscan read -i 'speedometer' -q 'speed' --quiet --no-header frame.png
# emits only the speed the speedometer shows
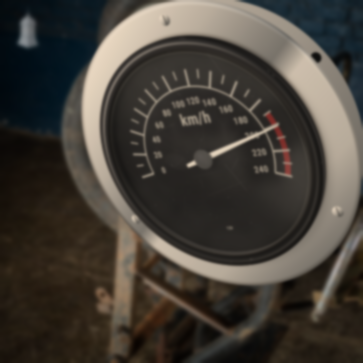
200 km/h
